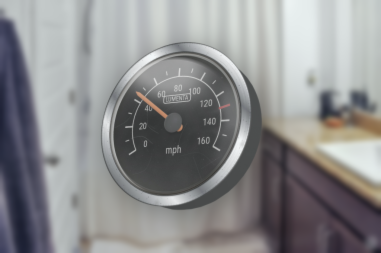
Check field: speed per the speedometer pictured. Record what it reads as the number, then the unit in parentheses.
45 (mph)
